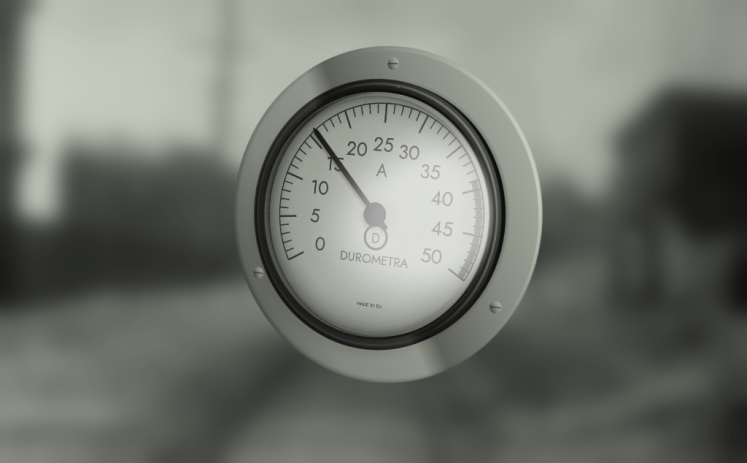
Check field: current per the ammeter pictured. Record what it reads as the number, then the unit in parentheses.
16 (A)
